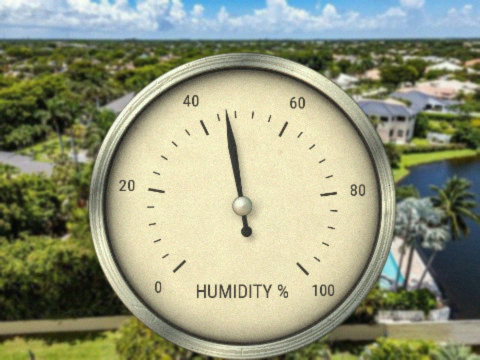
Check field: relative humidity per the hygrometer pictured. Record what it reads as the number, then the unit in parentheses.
46 (%)
